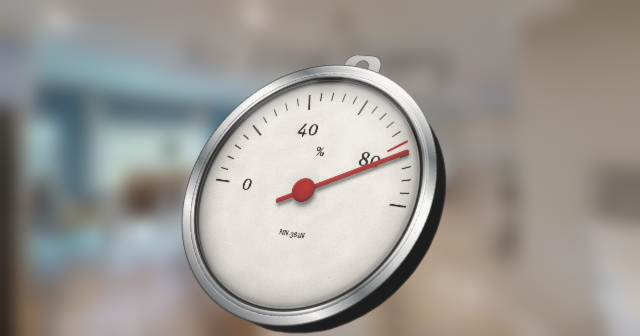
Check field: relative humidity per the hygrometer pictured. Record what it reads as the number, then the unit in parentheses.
84 (%)
